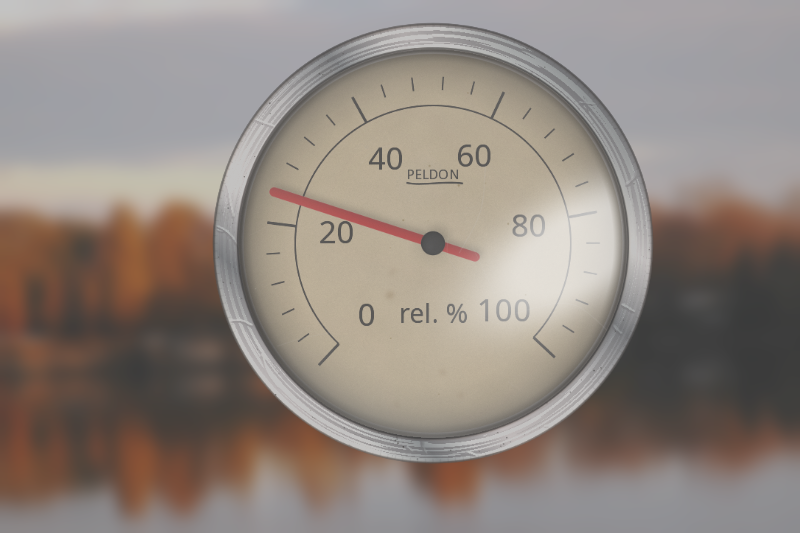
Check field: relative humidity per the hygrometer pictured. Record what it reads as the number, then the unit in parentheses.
24 (%)
